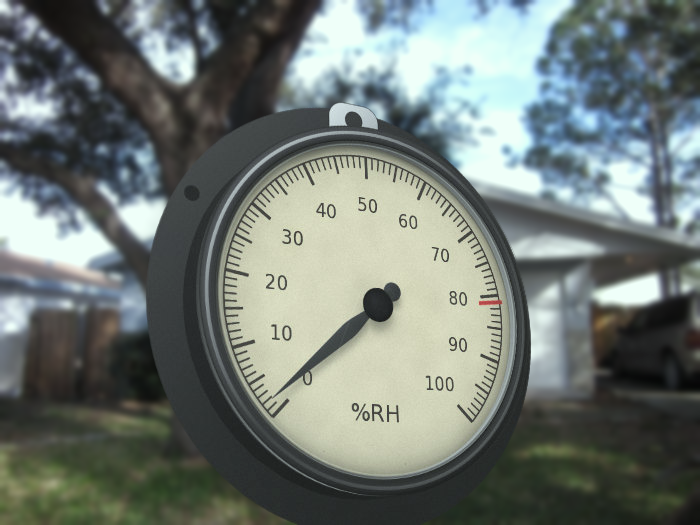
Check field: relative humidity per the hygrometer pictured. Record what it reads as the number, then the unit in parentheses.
2 (%)
